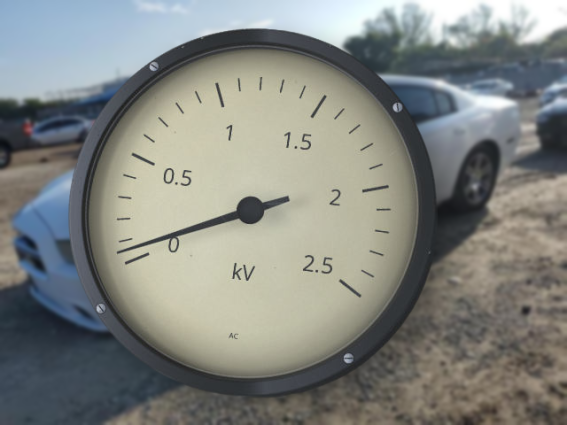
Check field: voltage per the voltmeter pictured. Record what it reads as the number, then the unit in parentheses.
0.05 (kV)
